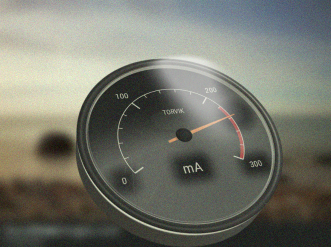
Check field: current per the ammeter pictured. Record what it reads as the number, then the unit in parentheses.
240 (mA)
